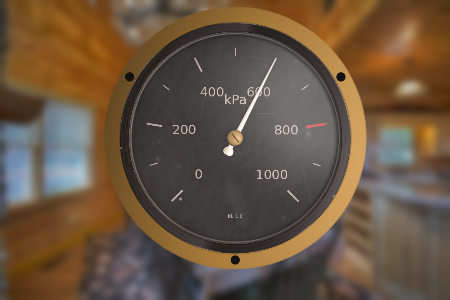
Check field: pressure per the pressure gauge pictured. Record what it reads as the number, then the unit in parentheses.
600 (kPa)
